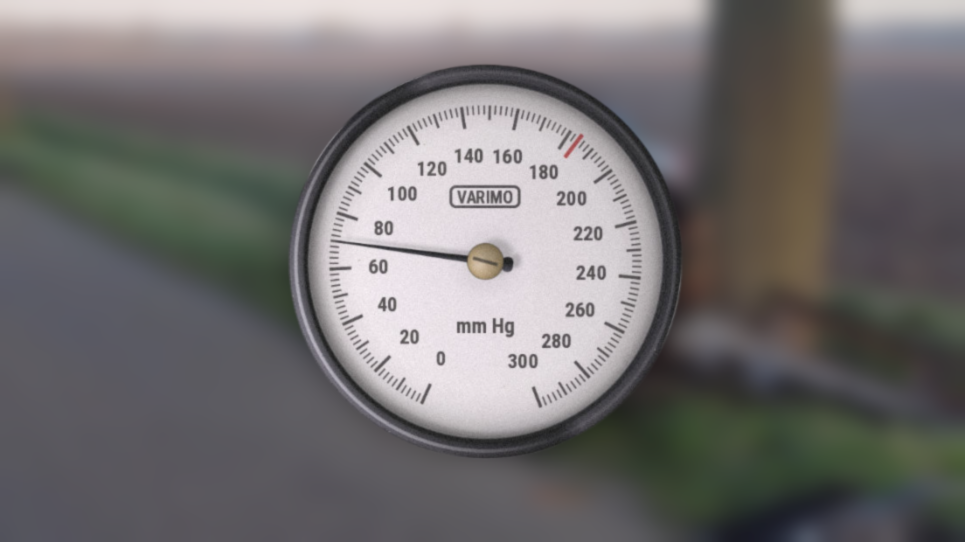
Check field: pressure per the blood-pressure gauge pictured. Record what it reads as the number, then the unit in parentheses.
70 (mmHg)
